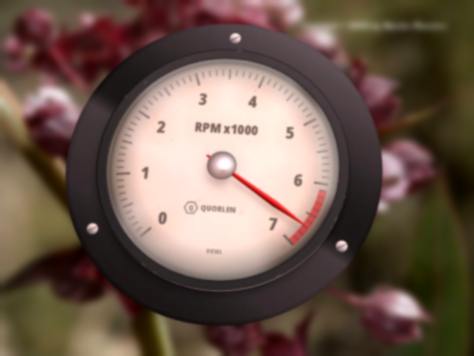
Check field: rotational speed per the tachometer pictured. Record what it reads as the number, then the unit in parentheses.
6700 (rpm)
